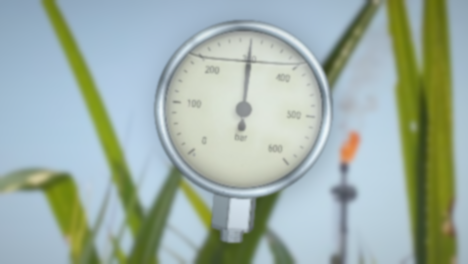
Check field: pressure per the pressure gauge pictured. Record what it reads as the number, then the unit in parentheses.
300 (bar)
